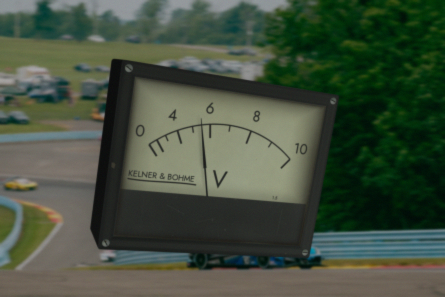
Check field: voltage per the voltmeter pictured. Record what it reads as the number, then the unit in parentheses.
5.5 (V)
